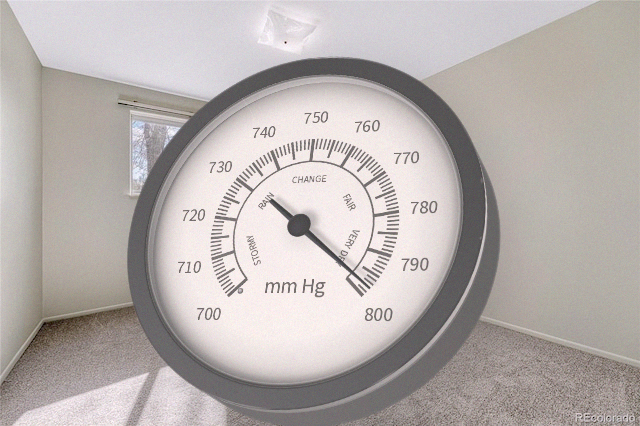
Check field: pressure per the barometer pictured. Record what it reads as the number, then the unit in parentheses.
798 (mmHg)
